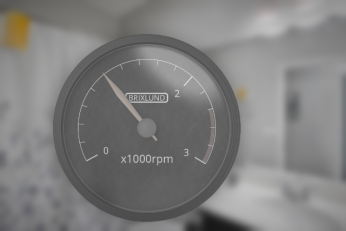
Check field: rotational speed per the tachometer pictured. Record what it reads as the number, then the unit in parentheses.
1000 (rpm)
